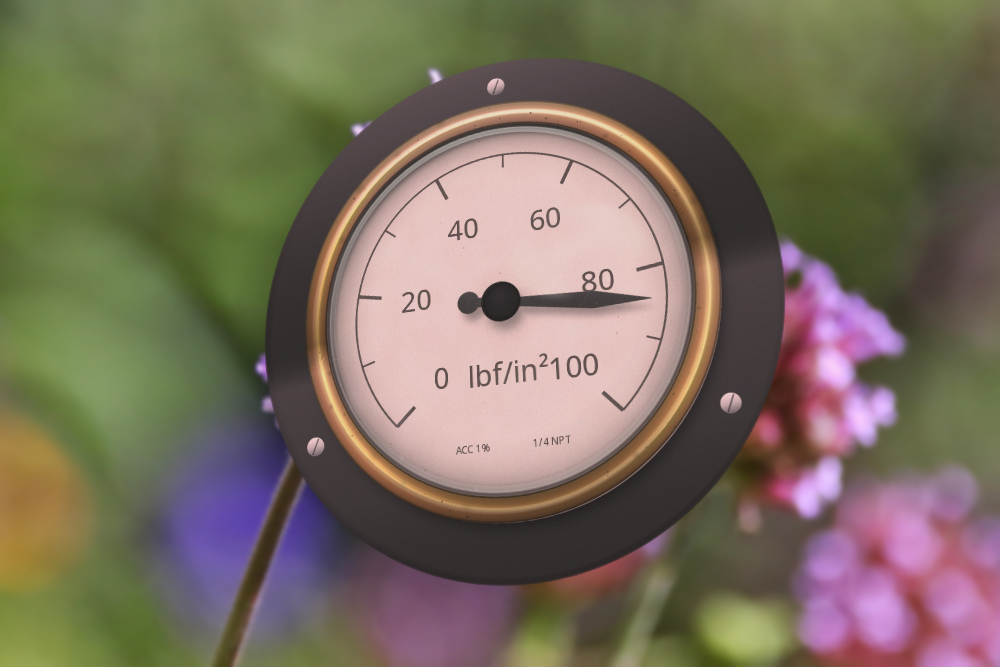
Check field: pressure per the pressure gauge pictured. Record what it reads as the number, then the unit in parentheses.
85 (psi)
